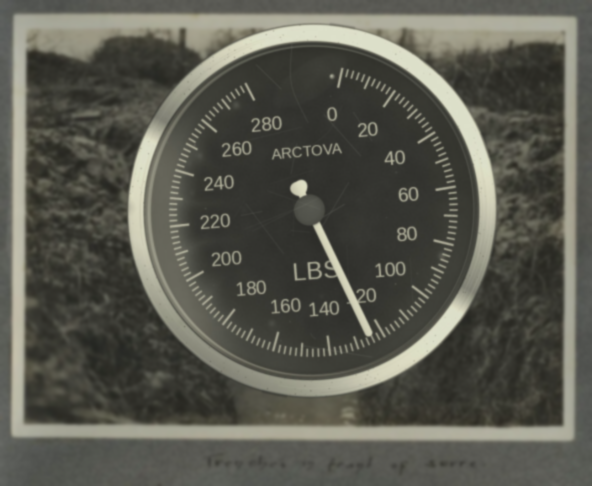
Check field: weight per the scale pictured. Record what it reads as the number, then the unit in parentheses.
124 (lb)
